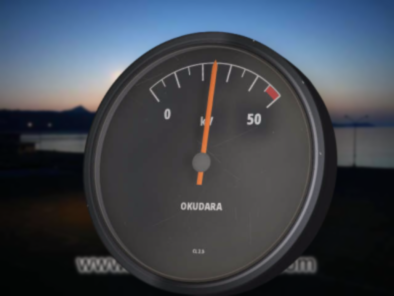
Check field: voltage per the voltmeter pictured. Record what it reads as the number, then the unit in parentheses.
25 (kV)
